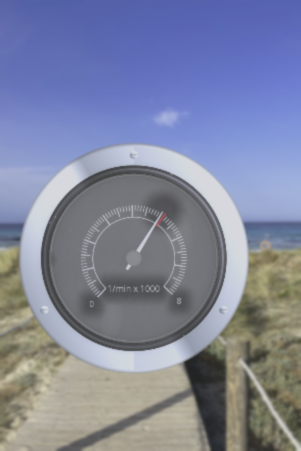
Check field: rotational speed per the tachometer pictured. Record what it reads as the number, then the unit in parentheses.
5000 (rpm)
